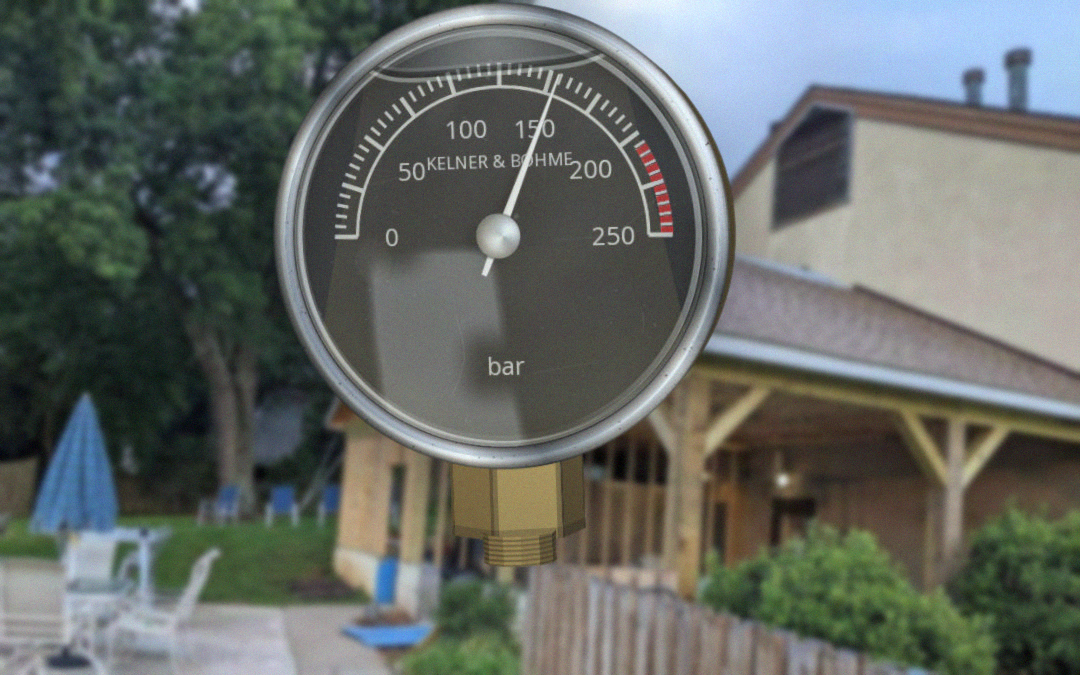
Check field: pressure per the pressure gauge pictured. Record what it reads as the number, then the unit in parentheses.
155 (bar)
